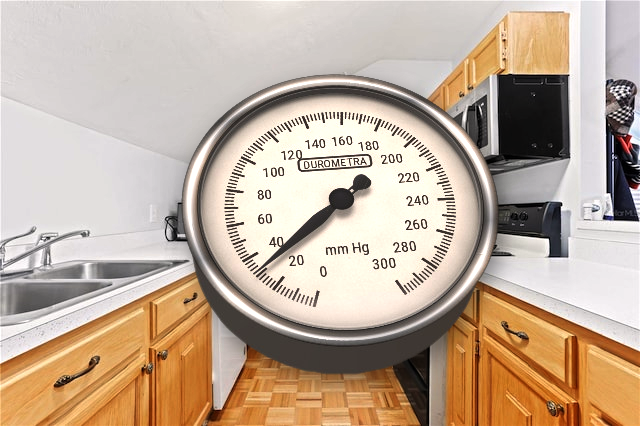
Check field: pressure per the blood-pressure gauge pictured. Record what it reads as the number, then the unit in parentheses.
30 (mmHg)
